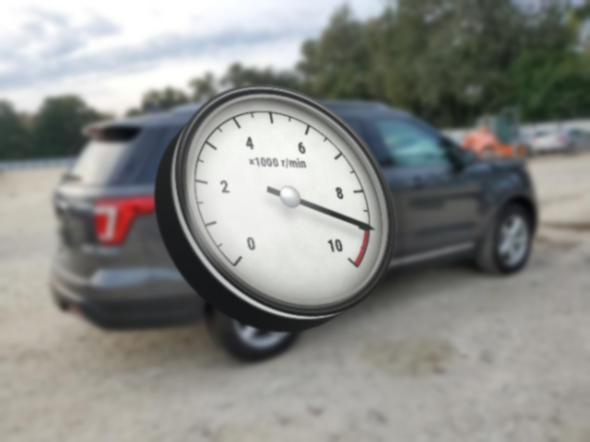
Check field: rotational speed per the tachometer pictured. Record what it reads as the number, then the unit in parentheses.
9000 (rpm)
